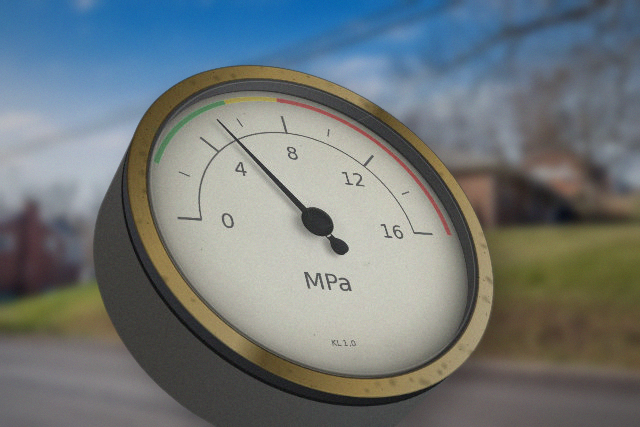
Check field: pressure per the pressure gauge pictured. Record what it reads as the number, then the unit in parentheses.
5 (MPa)
